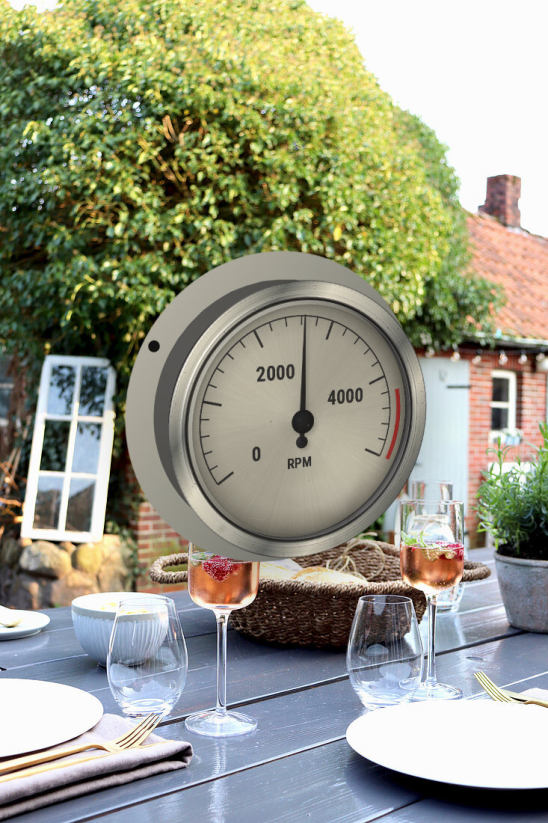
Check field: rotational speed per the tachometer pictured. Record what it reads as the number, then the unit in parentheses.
2600 (rpm)
